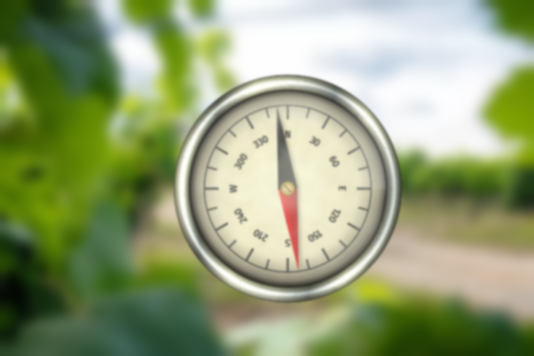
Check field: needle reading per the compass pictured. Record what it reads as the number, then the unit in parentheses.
172.5 (°)
